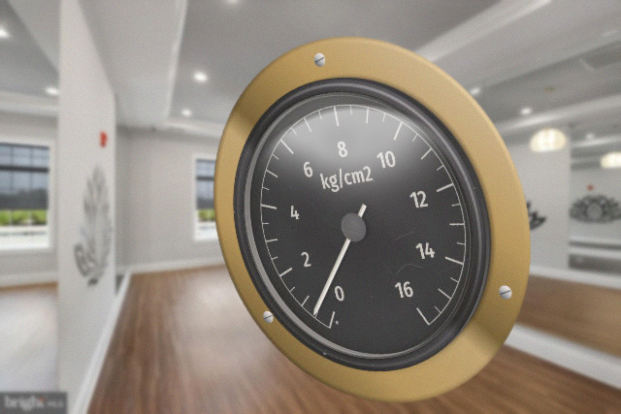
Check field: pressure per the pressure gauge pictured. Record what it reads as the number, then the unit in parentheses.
0.5 (kg/cm²)
